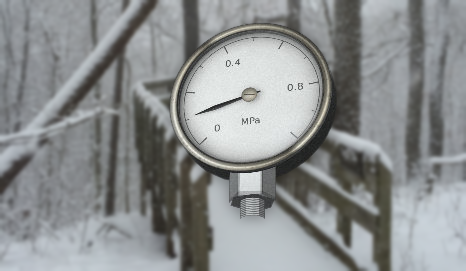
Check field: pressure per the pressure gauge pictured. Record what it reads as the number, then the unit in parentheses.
0.1 (MPa)
